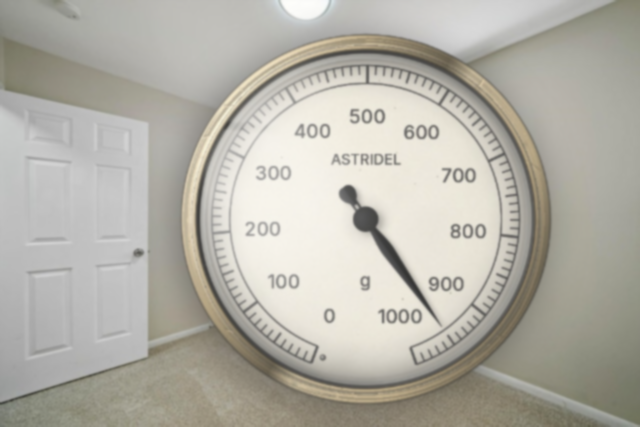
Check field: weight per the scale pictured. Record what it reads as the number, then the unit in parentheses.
950 (g)
